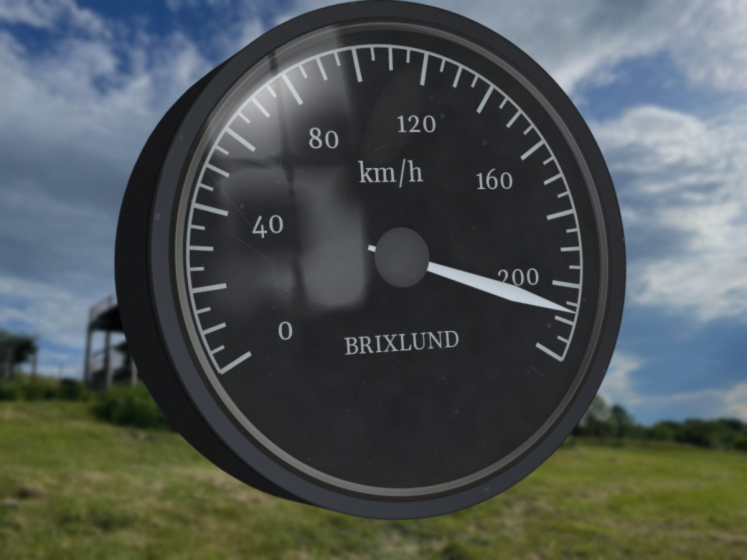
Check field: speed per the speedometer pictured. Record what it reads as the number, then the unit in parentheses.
207.5 (km/h)
